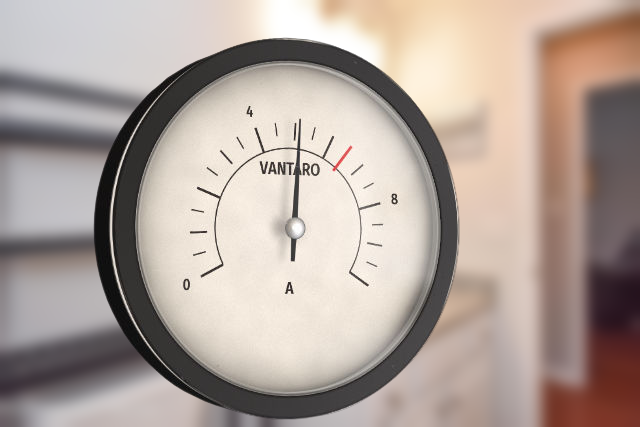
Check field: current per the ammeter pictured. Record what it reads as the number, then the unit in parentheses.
5 (A)
